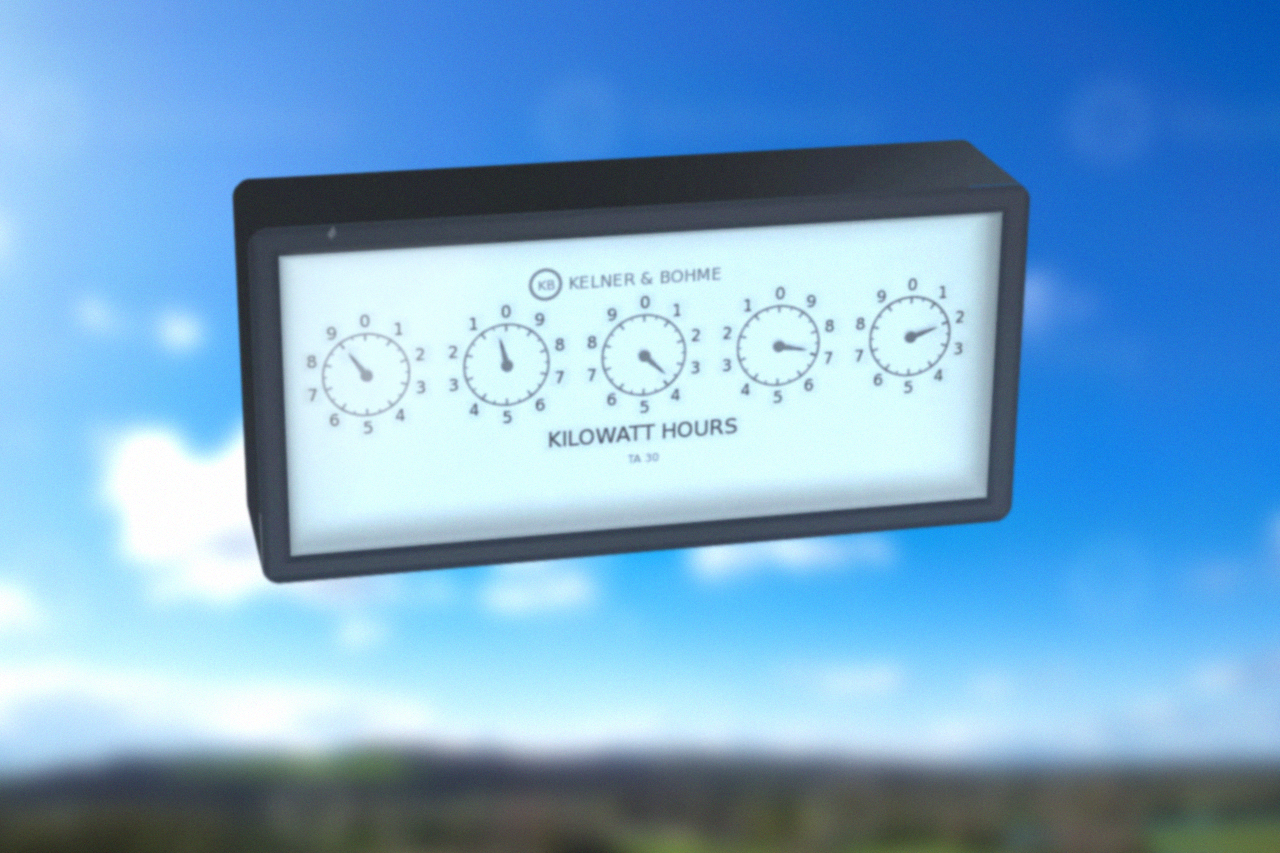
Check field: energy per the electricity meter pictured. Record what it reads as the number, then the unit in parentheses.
90372 (kWh)
